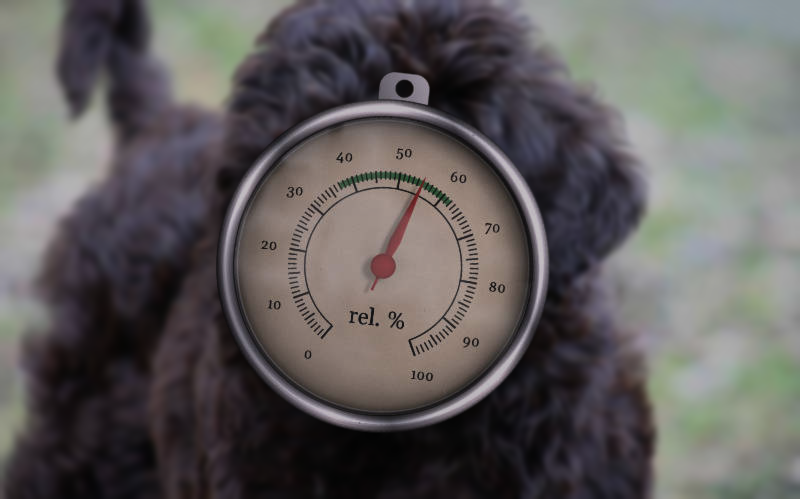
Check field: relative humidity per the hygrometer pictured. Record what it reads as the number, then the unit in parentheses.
55 (%)
